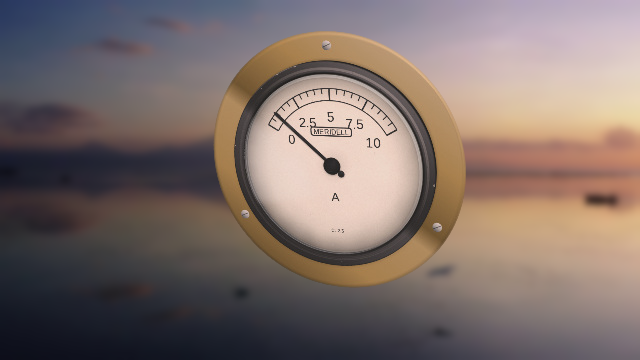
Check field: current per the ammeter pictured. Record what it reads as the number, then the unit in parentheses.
1 (A)
